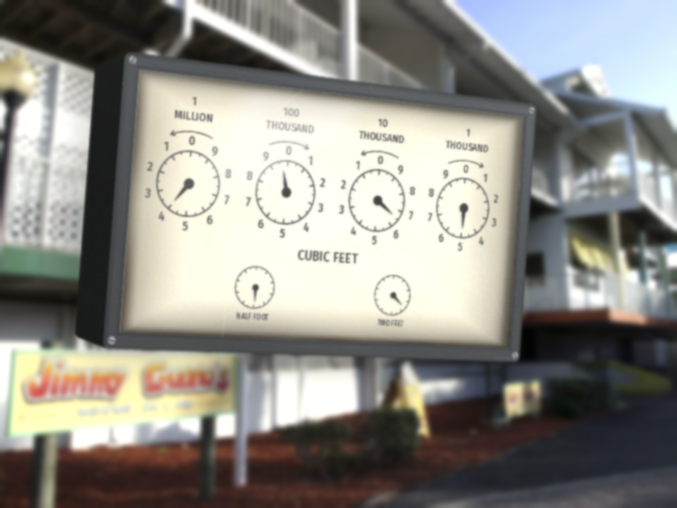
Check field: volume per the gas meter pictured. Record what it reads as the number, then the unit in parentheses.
396500 (ft³)
